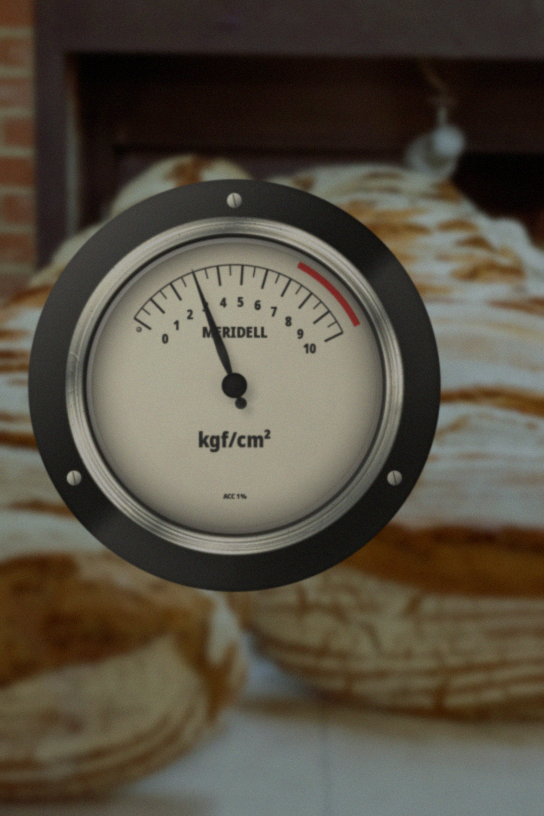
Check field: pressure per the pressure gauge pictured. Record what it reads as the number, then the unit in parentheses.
3 (kg/cm²)
